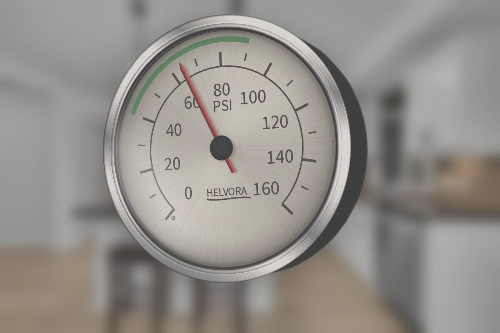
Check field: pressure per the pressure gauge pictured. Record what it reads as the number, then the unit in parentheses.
65 (psi)
